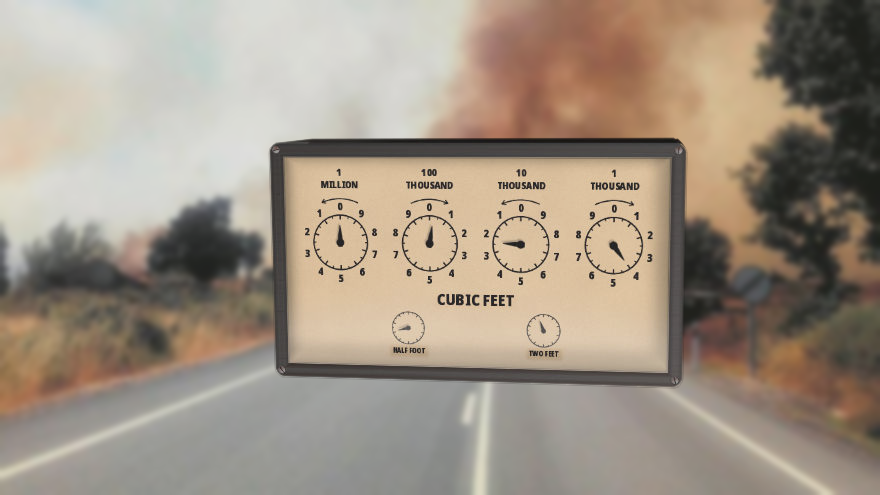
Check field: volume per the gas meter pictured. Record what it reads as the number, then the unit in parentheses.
2400 (ft³)
